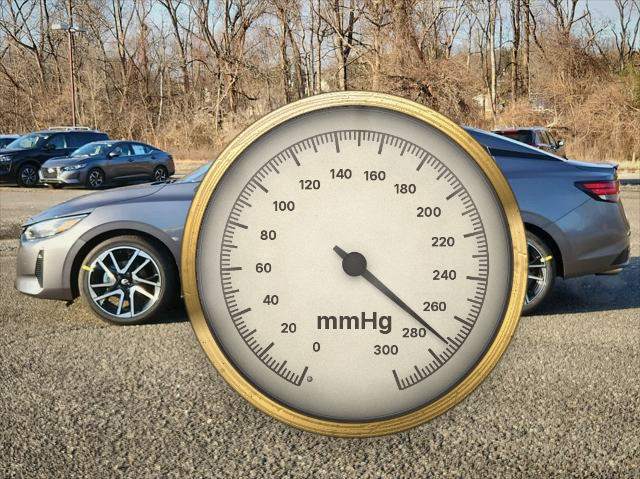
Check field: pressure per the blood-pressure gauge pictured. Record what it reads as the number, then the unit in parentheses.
272 (mmHg)
